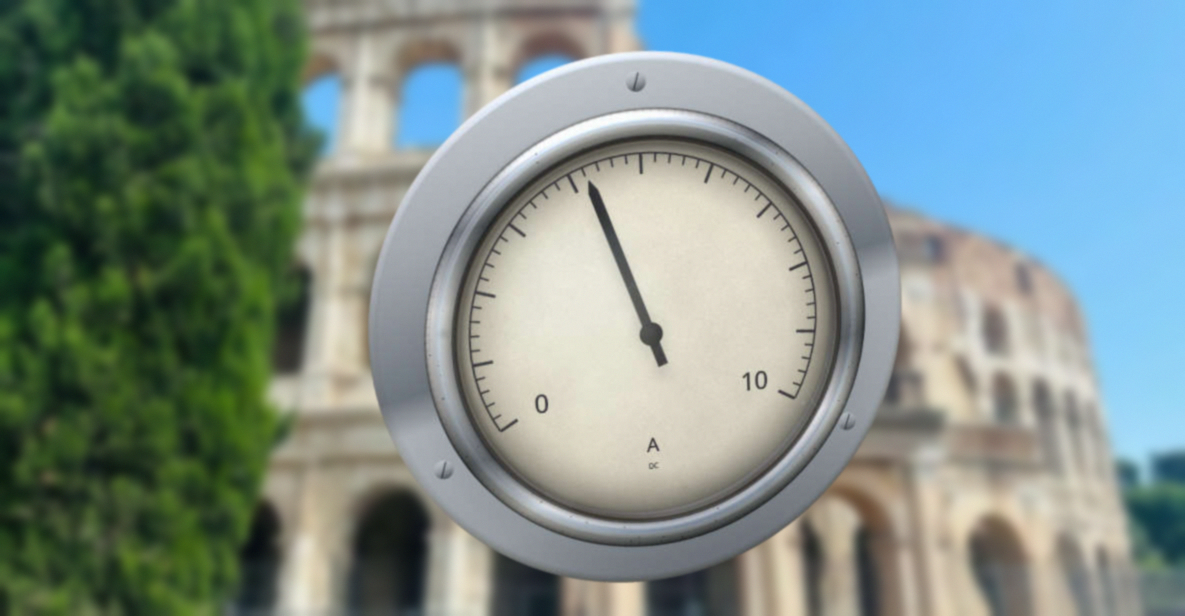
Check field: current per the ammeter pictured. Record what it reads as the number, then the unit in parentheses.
4.2 (A)
